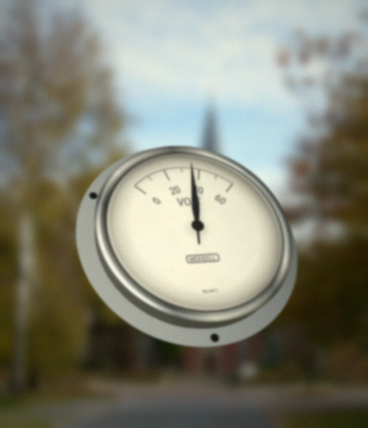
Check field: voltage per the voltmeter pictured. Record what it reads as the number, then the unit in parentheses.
35 (V)
